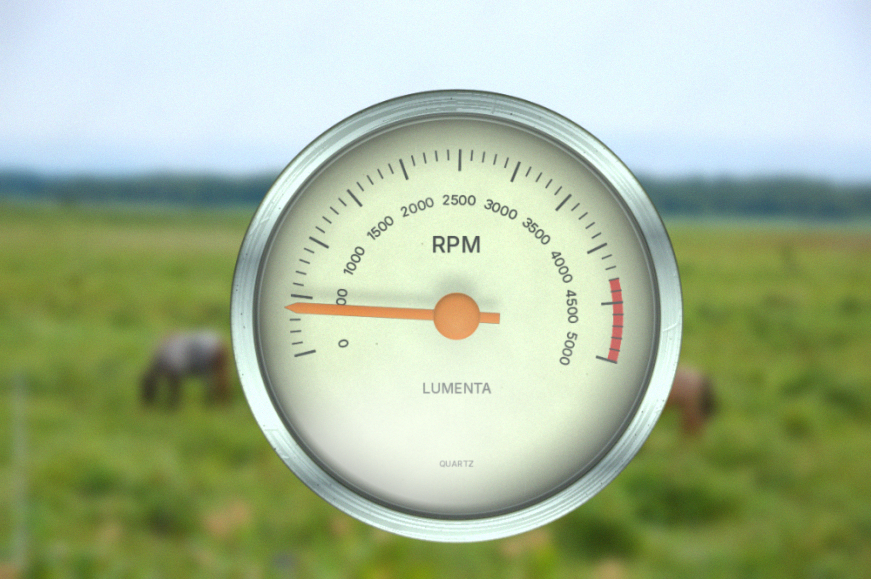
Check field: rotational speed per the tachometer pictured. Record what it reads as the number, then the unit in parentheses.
400 (rpm)
